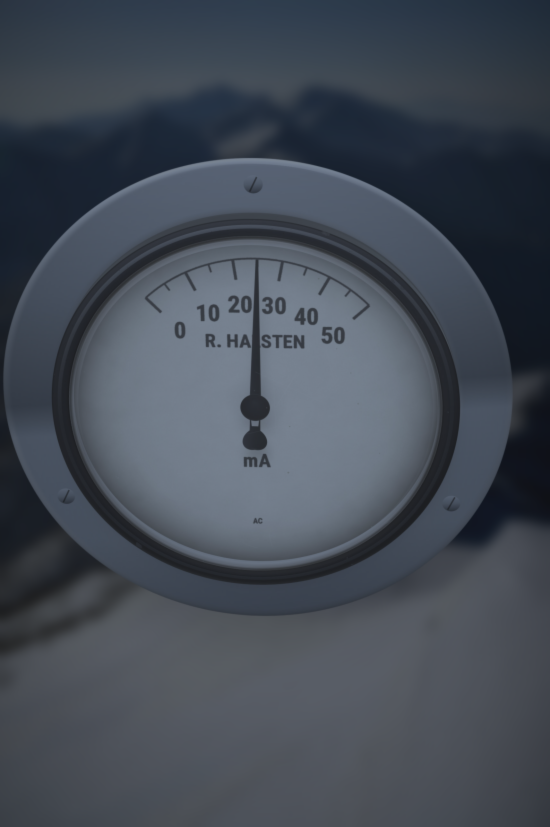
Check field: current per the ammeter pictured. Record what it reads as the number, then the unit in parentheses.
25 (mA)
